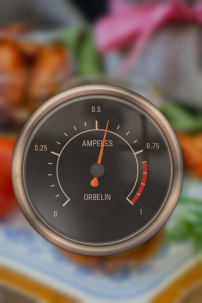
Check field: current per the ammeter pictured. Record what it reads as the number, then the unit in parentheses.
0.55 (A)
